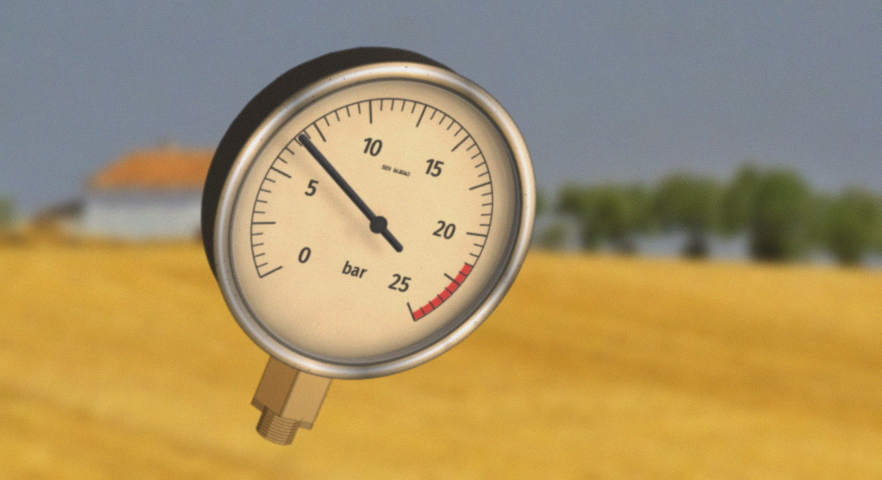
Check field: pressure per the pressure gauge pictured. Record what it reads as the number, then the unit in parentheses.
6.75 (bar)
